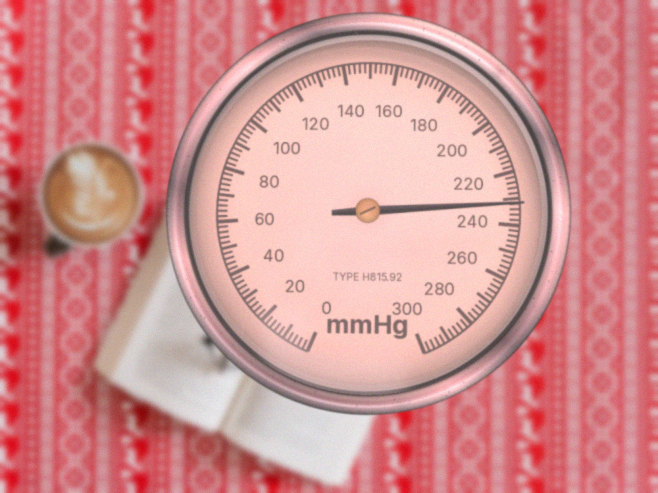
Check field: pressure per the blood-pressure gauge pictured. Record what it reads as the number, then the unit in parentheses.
232 (mmHg)
